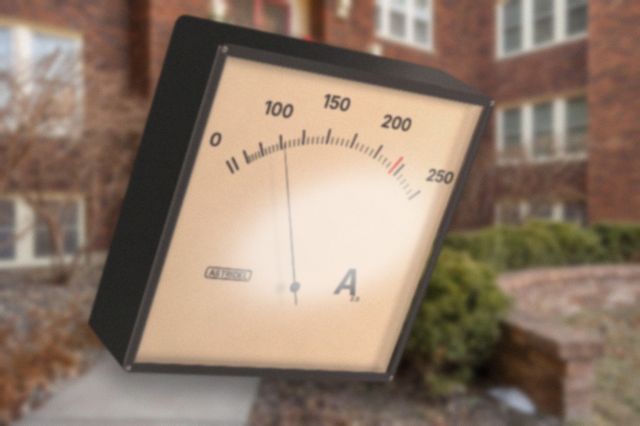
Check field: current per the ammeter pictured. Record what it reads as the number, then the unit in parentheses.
100 (A)
